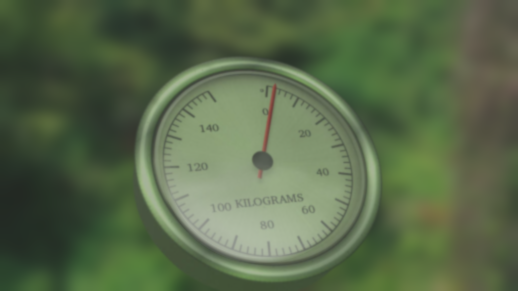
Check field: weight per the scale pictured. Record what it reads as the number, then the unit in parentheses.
2 (kg)
